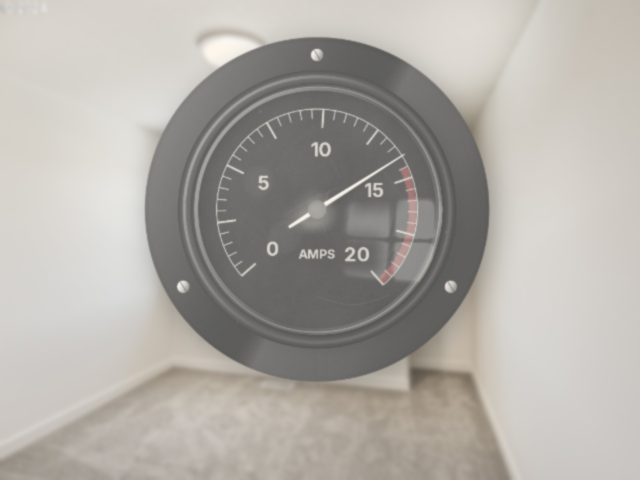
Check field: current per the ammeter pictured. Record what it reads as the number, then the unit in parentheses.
14 (A)
